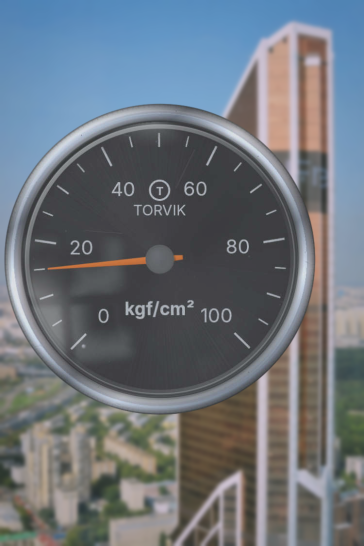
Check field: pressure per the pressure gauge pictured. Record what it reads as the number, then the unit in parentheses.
15 (kg/cm²)
